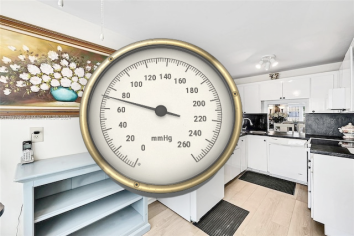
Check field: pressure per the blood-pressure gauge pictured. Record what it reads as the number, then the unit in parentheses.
70 (mmHg)
